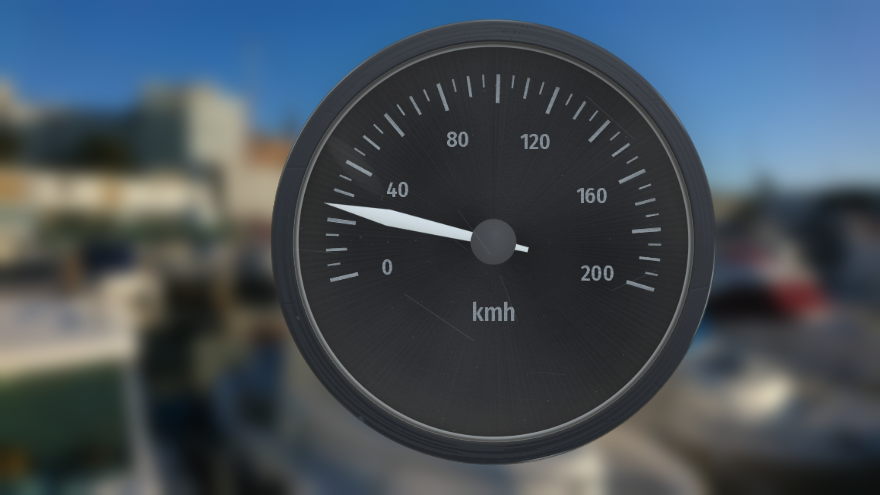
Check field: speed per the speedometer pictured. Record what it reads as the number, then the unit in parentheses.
25 (km/h)
